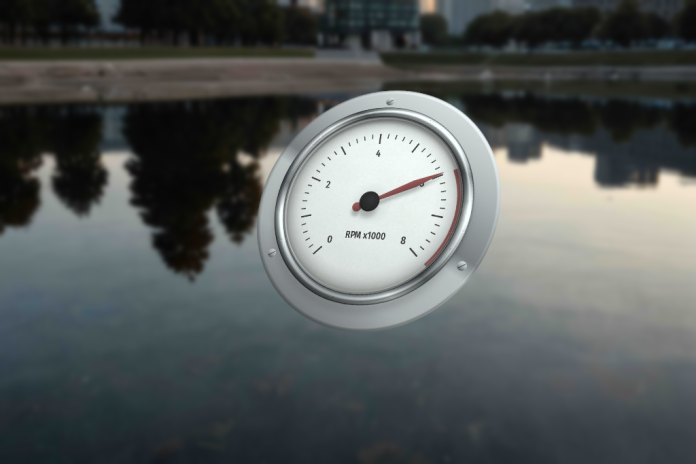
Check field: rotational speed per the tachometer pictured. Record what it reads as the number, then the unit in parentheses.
6000 (rpm)
